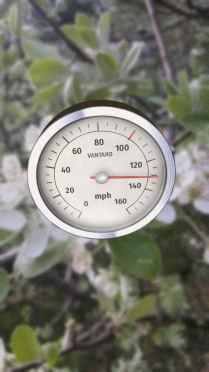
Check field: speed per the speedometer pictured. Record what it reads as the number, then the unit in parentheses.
130 (mph)
